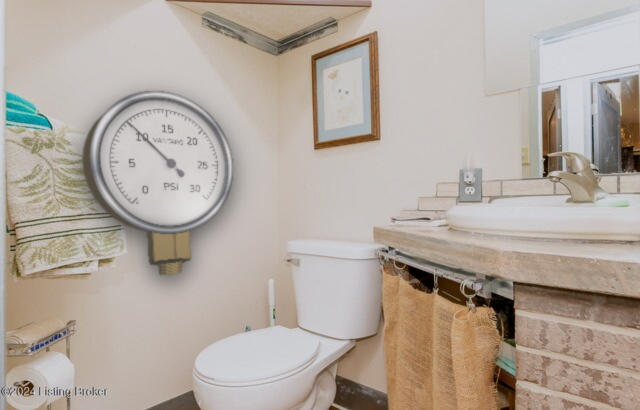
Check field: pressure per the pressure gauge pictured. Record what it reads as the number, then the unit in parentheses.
10 (psi)
